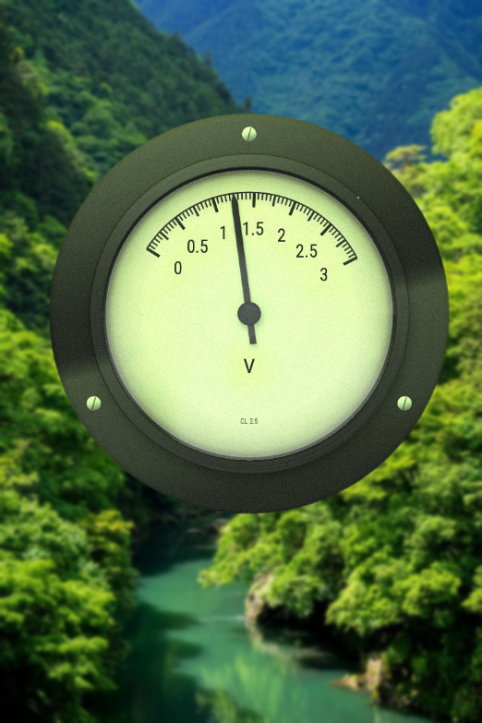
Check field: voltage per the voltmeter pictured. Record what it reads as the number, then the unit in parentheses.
1.25 (V)
